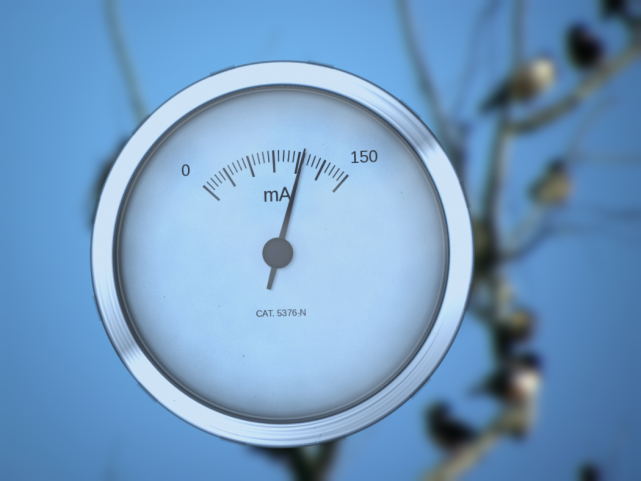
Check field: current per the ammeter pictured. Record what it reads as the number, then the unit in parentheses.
105 (mA)
